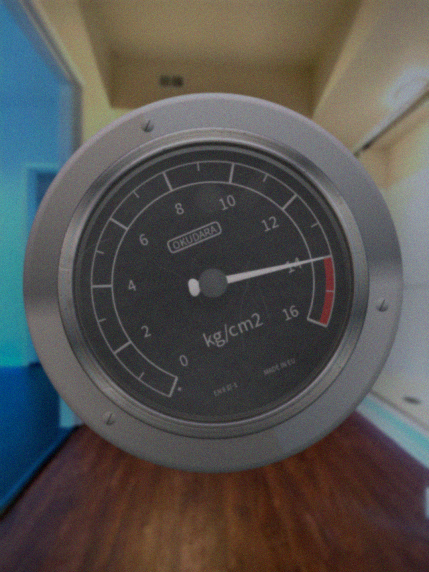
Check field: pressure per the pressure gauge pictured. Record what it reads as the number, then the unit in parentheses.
14 (kg/cm²)
